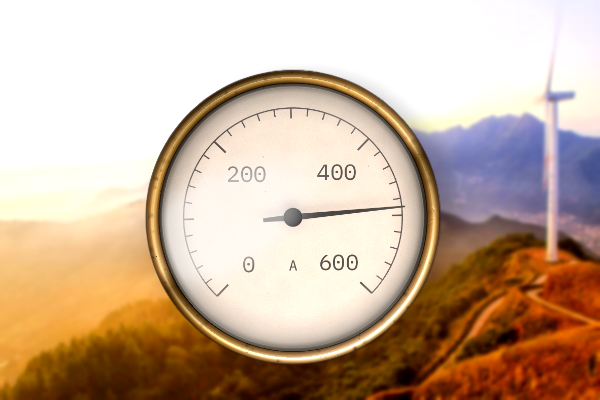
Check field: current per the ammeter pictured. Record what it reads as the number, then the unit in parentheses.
490 (A)
